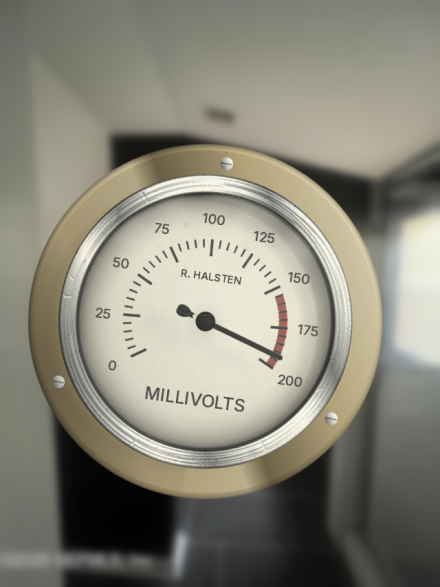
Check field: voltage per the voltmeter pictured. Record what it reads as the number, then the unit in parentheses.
192.5 (mV)
